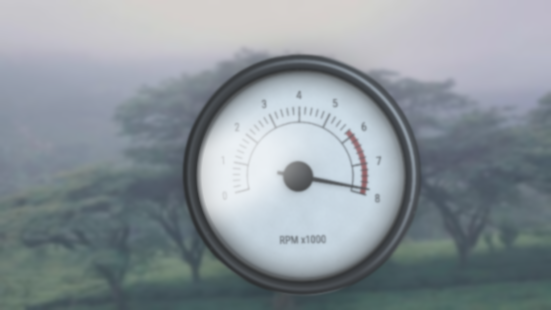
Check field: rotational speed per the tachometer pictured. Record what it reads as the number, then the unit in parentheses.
7800 (rpm)
